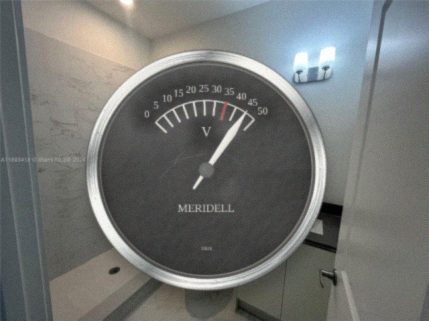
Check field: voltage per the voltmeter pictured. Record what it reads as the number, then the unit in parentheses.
45 (V)
